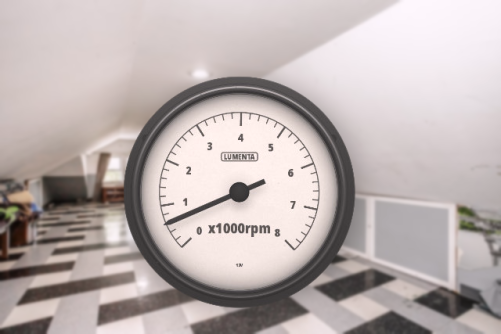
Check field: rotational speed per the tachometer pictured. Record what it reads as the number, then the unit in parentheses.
600 (rpm)
